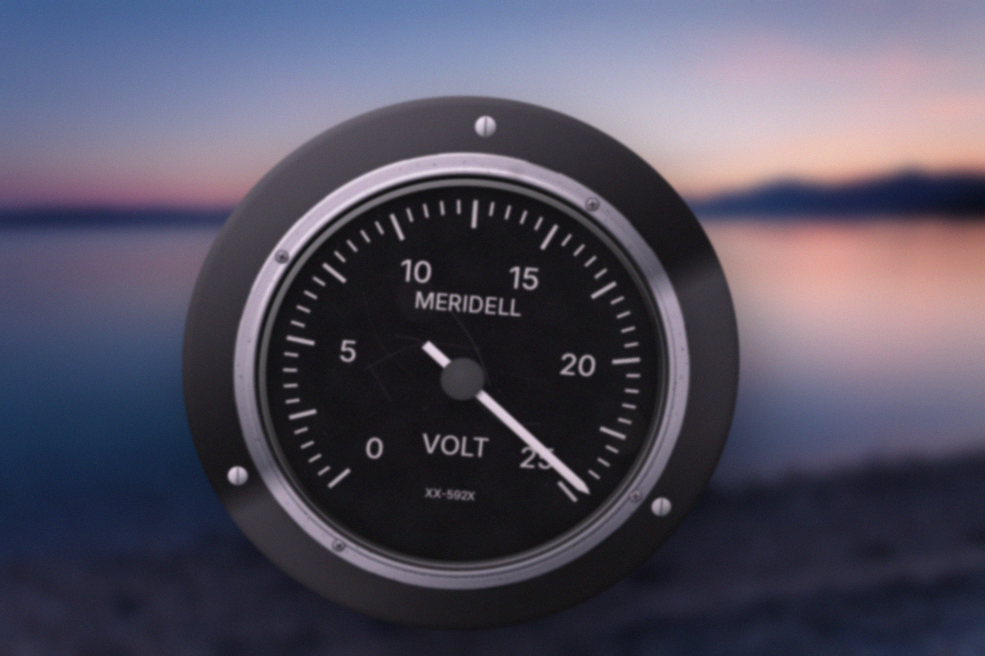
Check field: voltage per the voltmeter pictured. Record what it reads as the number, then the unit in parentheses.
24.5 (V)
